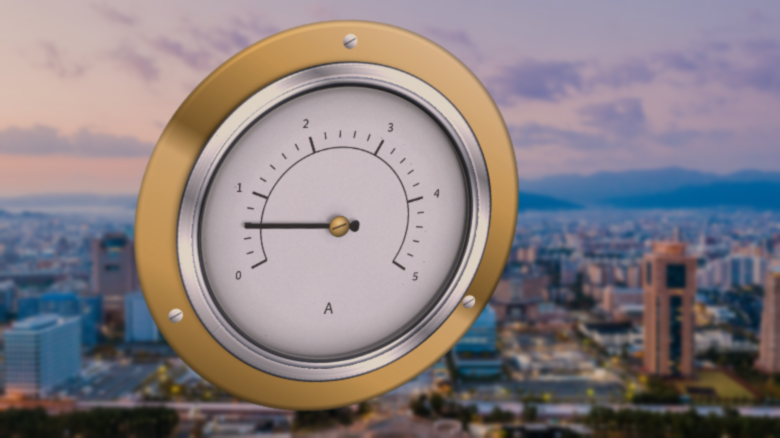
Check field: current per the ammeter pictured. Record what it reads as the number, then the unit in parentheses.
0.6 (A)
